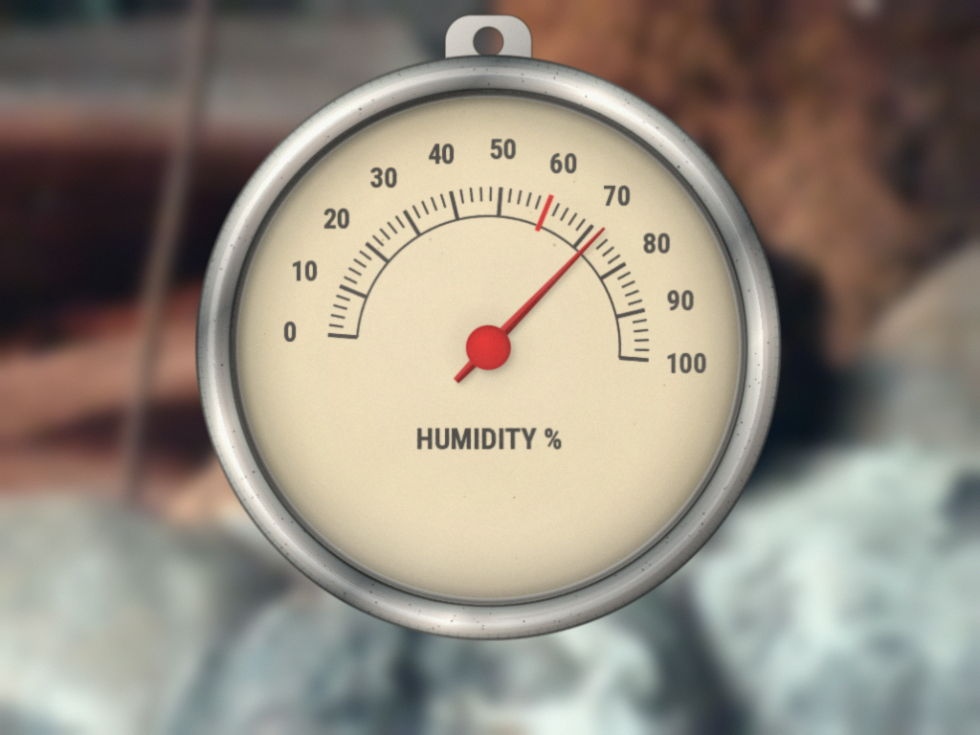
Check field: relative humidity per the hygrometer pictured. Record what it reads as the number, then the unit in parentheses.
72 (%)
